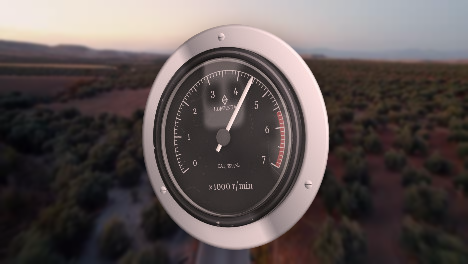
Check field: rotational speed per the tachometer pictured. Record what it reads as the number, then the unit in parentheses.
4500 (rpm)
